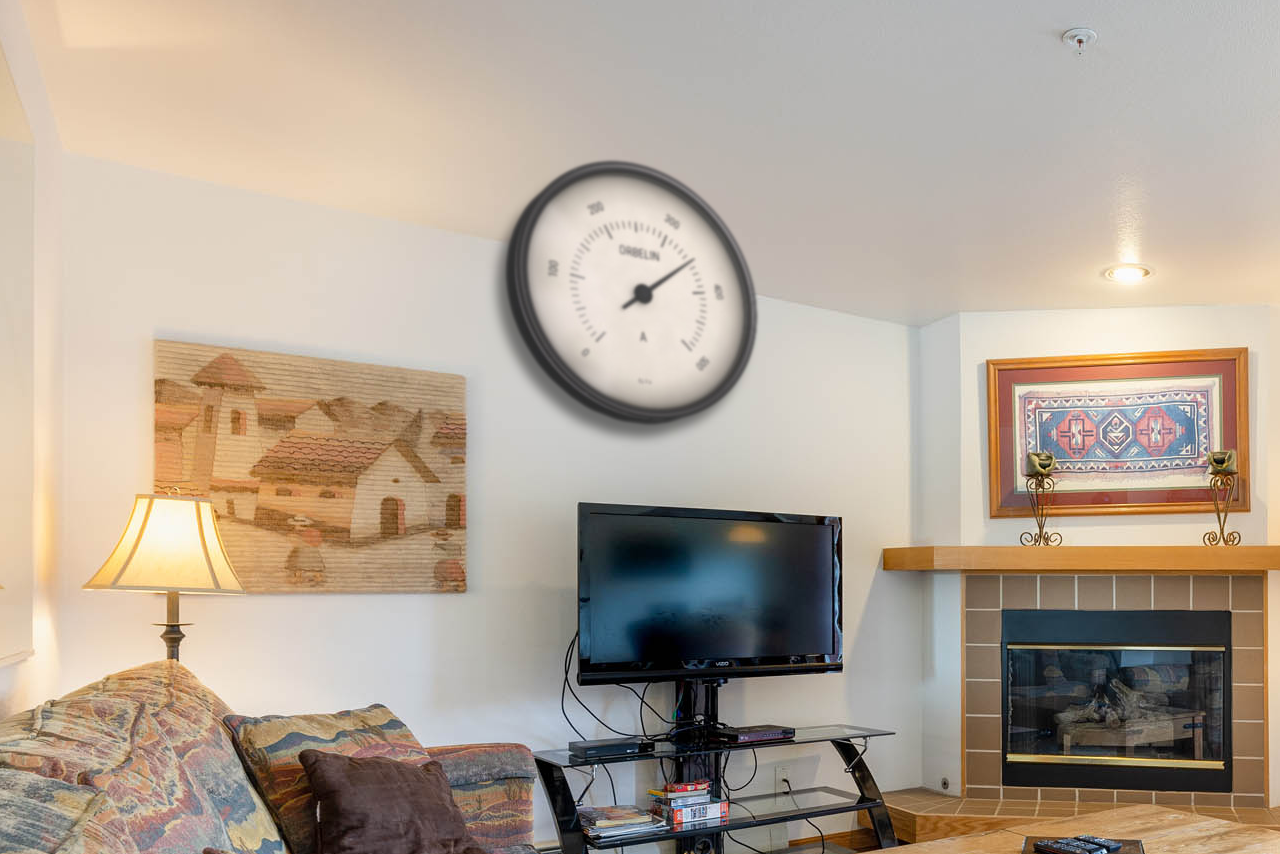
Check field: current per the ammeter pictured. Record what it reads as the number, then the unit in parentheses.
350 (A)
